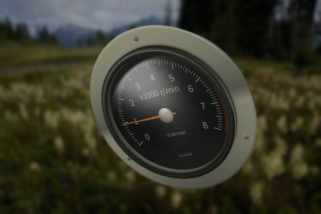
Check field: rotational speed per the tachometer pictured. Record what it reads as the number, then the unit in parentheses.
1000 (rpm)
